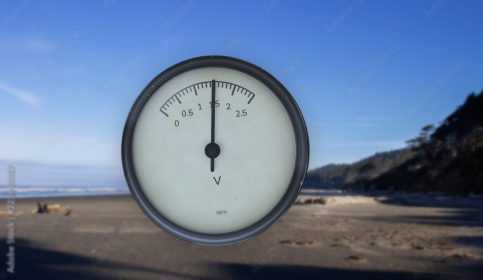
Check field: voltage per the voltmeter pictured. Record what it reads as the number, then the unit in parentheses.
1.5 (V)
